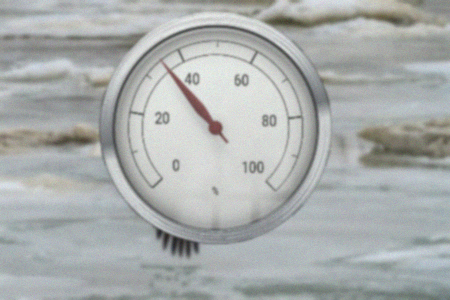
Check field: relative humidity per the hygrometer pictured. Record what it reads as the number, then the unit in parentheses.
35 (%)
